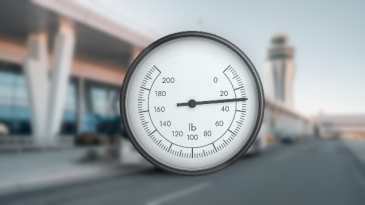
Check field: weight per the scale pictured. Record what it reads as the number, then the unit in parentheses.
30 (lb)
